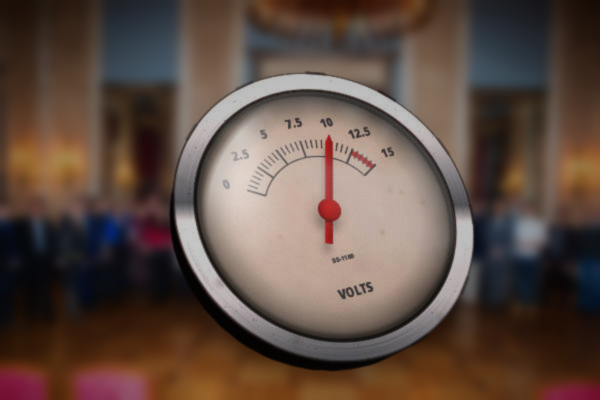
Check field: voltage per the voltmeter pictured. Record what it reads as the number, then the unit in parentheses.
10 (V)
